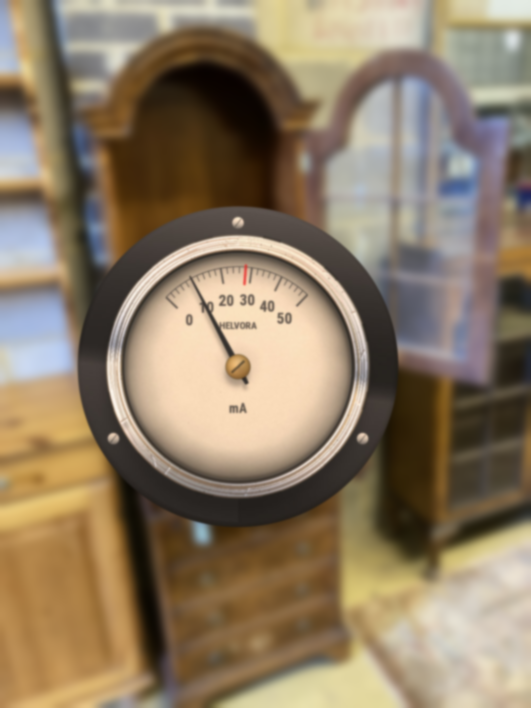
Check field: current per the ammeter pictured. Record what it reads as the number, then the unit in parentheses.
10 (mA)
